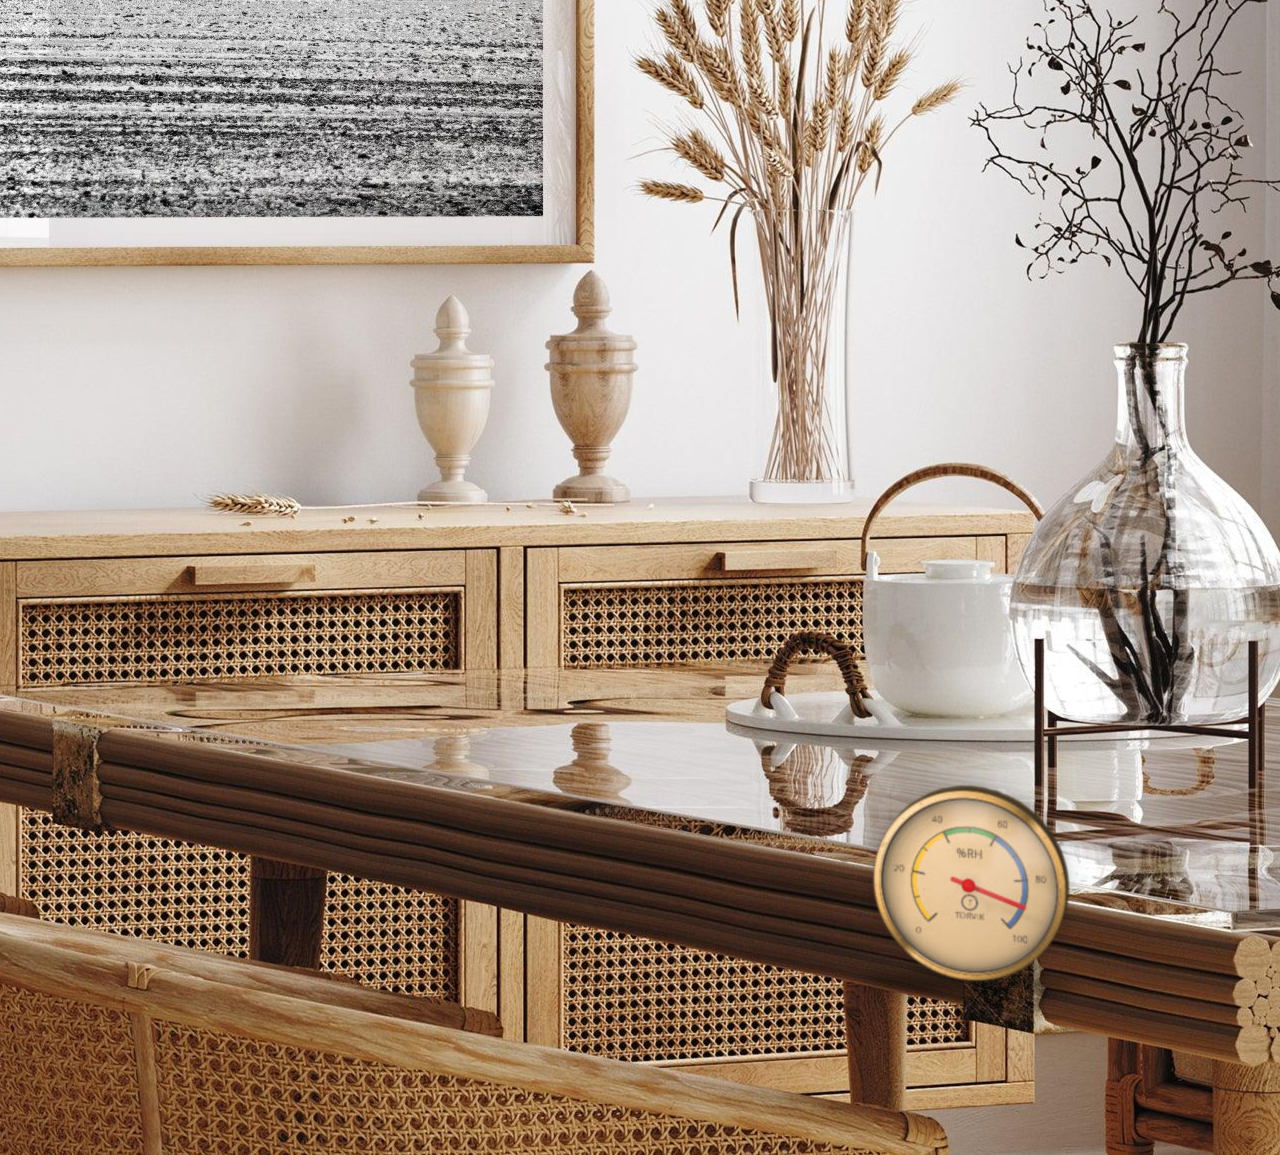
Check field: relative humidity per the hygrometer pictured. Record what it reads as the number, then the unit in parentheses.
90 (%)
